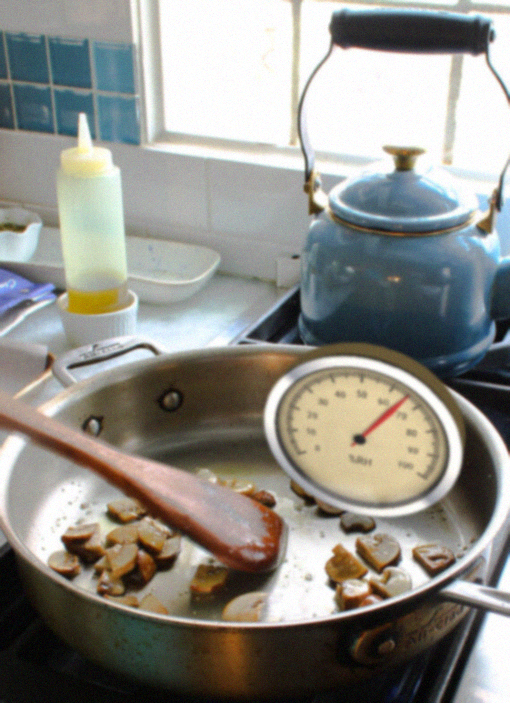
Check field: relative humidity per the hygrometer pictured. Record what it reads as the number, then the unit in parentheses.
65 (%)
